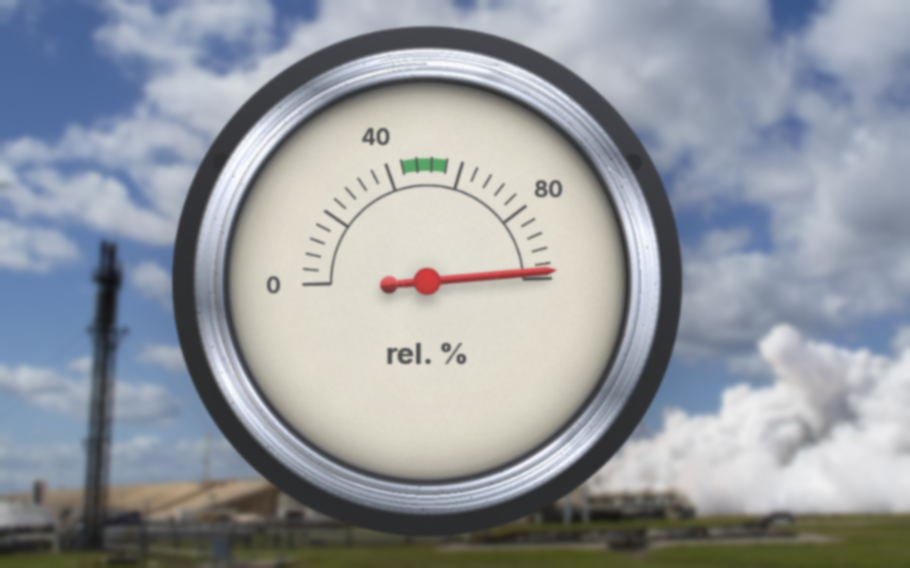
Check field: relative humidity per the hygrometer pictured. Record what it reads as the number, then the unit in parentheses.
98 (%)
